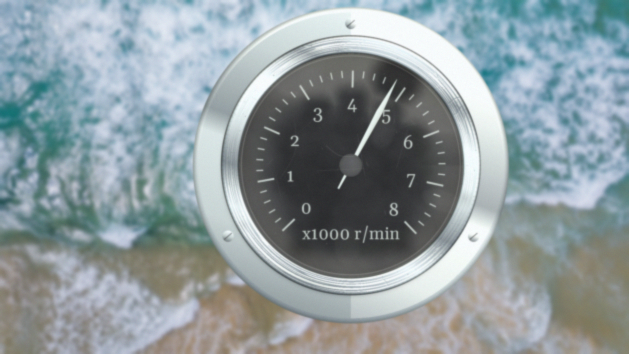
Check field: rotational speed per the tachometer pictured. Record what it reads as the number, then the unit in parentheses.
4800 (rpm)
